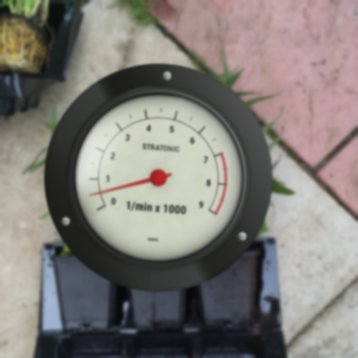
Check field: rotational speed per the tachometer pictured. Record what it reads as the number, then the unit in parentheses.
500 (rpm)
